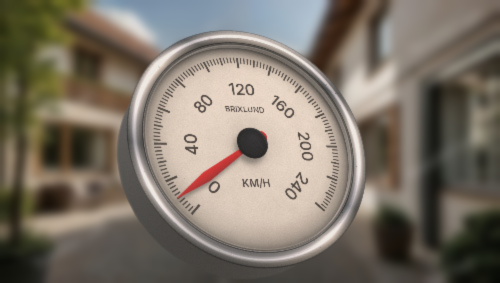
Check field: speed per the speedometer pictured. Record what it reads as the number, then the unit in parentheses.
10 (km/h)
